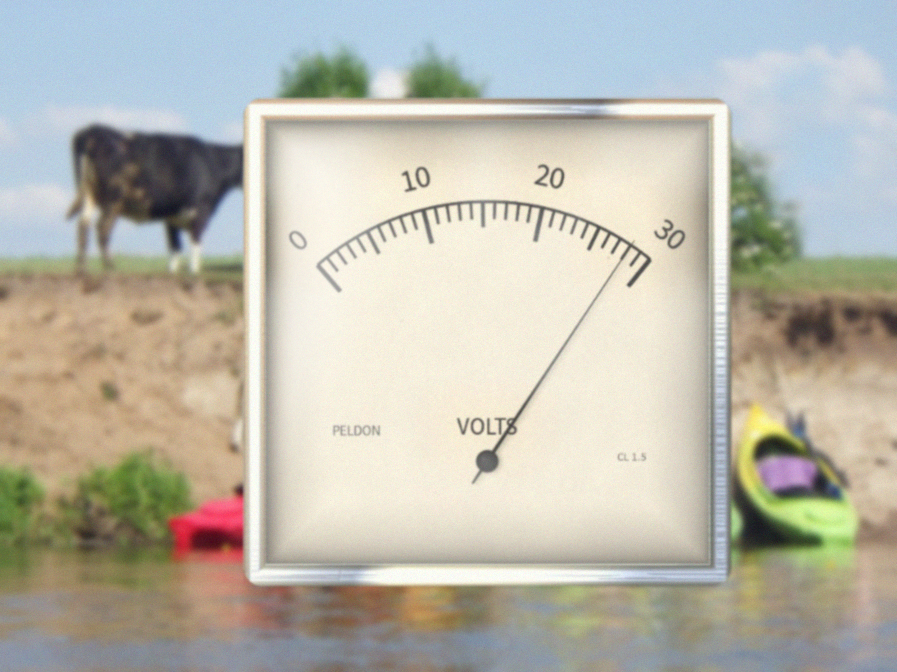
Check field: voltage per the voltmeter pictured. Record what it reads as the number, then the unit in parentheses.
28 (V)
